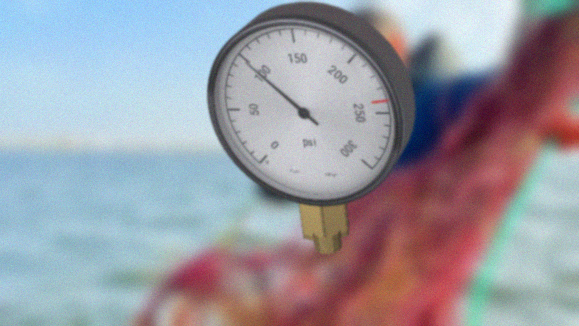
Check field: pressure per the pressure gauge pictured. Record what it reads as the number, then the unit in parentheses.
100 (psi)
